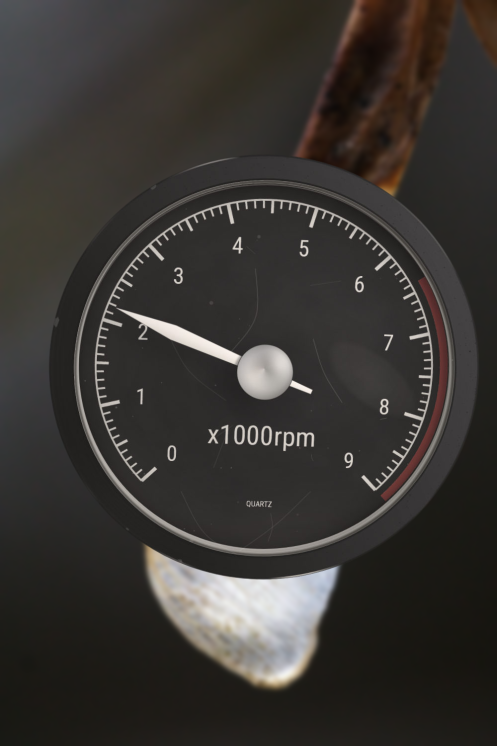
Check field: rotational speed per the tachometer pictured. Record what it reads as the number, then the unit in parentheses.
2200 (rpm)
